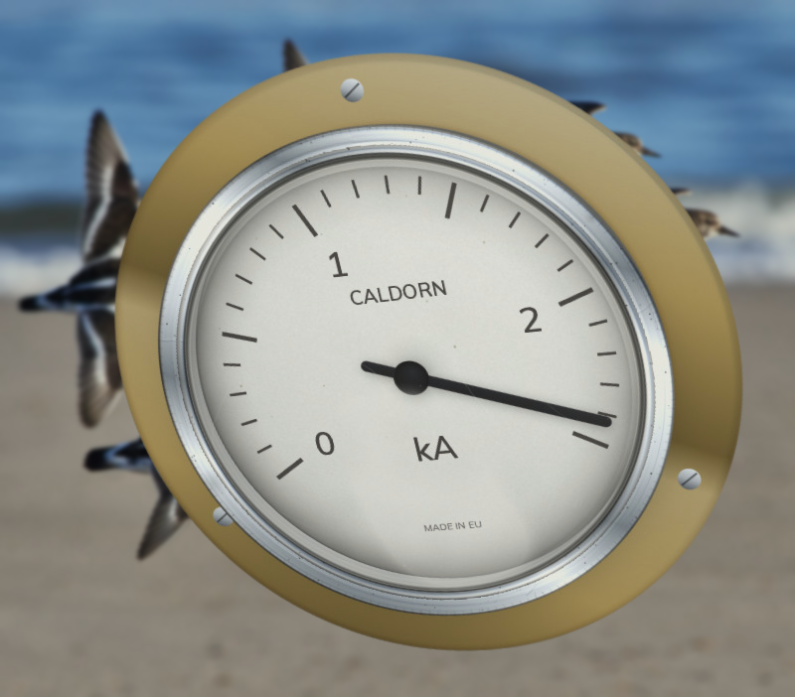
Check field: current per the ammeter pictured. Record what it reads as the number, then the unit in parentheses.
2.4 (kA)
